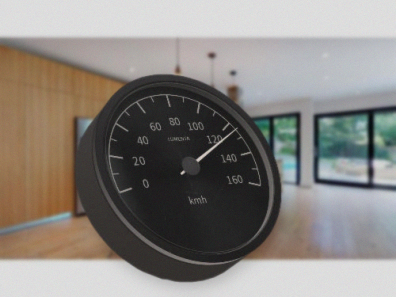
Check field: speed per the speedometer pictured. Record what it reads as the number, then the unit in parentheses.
125 (km/h)
